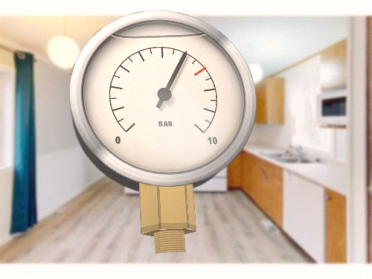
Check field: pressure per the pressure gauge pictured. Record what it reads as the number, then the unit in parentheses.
6 (bar)
